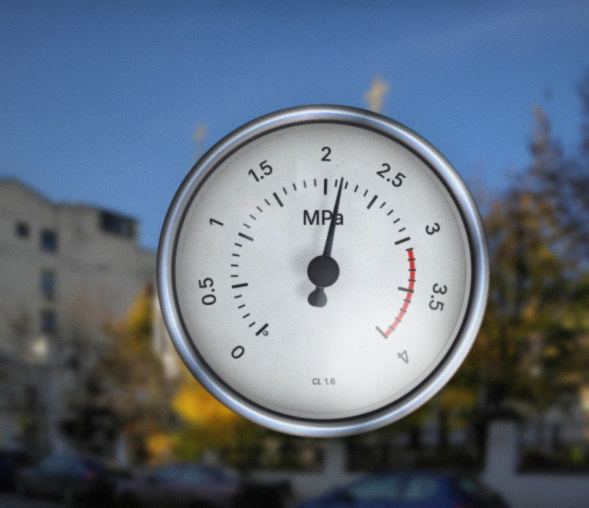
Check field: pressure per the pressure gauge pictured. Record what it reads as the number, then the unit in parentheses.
2.15 (MPa)
